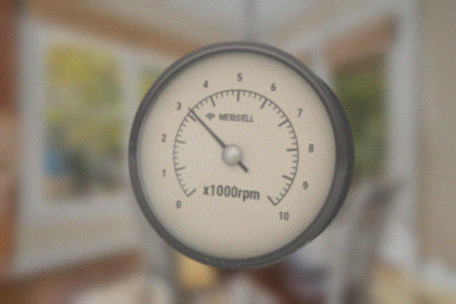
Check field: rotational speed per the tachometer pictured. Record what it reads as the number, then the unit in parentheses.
3200 (rpm)
